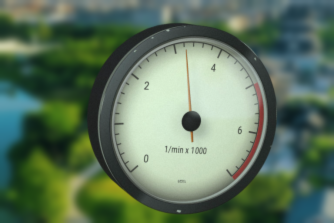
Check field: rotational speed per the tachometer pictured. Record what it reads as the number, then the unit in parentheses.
3200 (rpm)
